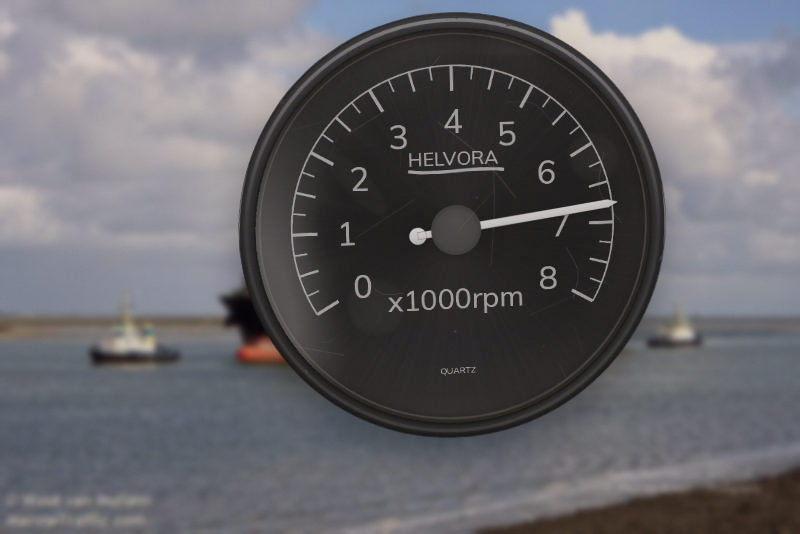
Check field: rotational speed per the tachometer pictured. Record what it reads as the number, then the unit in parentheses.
6750 (rpm)
